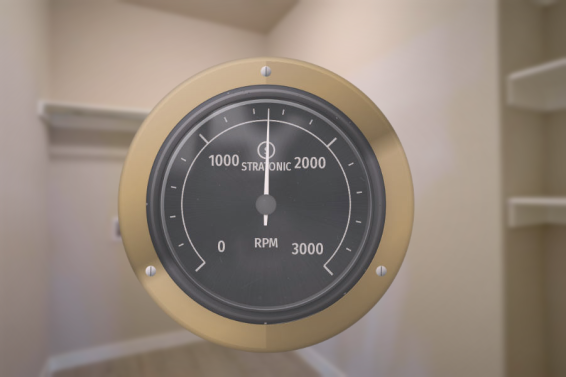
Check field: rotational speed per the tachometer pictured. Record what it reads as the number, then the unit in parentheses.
1500 (rpm)
